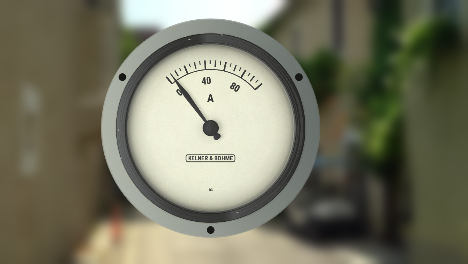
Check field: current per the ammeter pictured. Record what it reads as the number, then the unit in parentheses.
5 (A)
